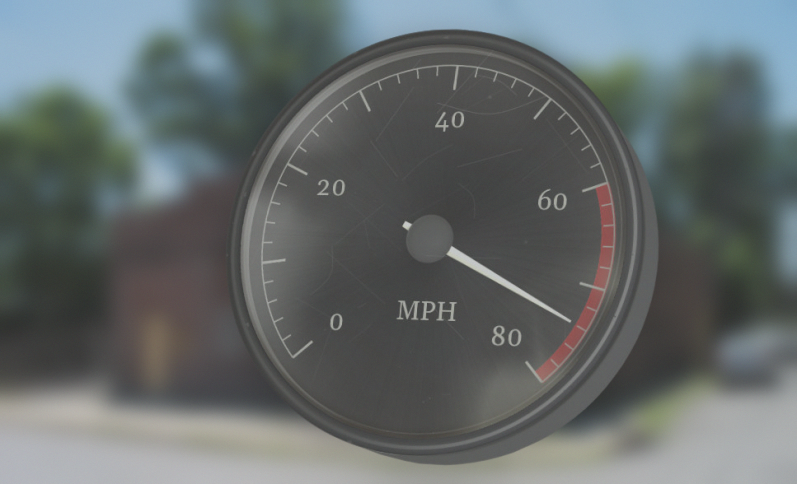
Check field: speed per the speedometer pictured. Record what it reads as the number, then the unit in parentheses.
74 (mph)
